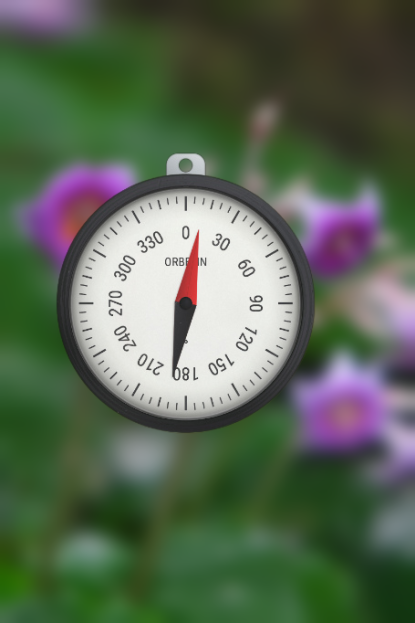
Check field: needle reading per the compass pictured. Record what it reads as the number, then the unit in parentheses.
10 (°)
